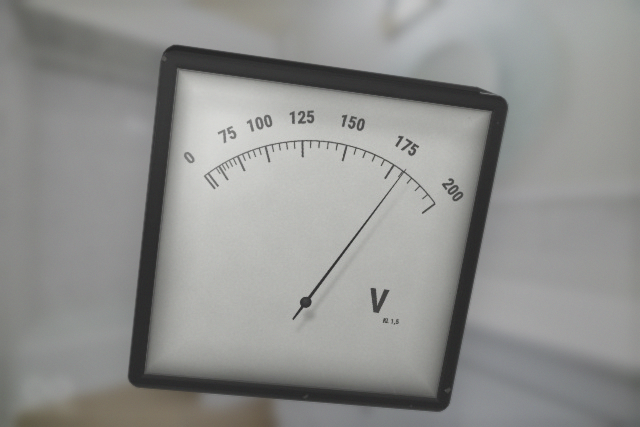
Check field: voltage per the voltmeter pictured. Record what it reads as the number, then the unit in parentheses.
180 (V)
